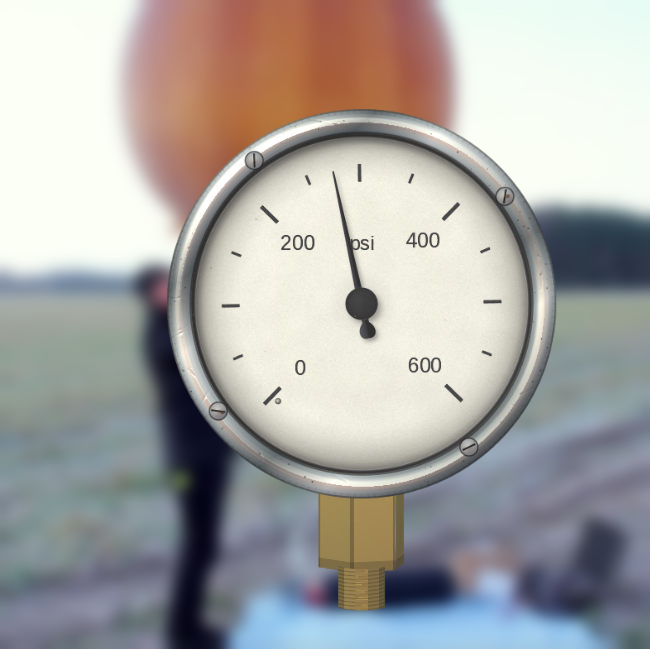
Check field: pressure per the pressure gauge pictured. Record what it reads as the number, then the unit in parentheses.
275 (psi)
